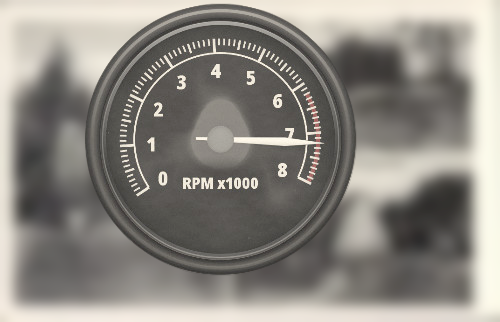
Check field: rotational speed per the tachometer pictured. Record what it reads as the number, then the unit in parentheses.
7200 (rpm)
